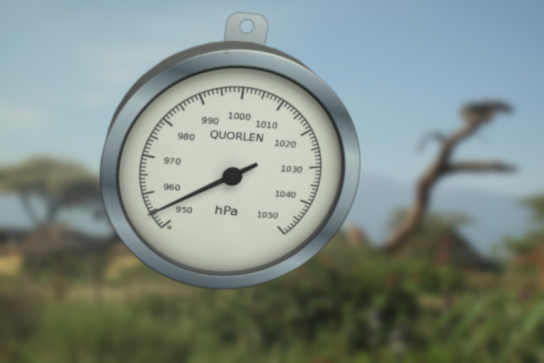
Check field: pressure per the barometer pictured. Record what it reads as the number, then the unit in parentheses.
955 (hPa)
